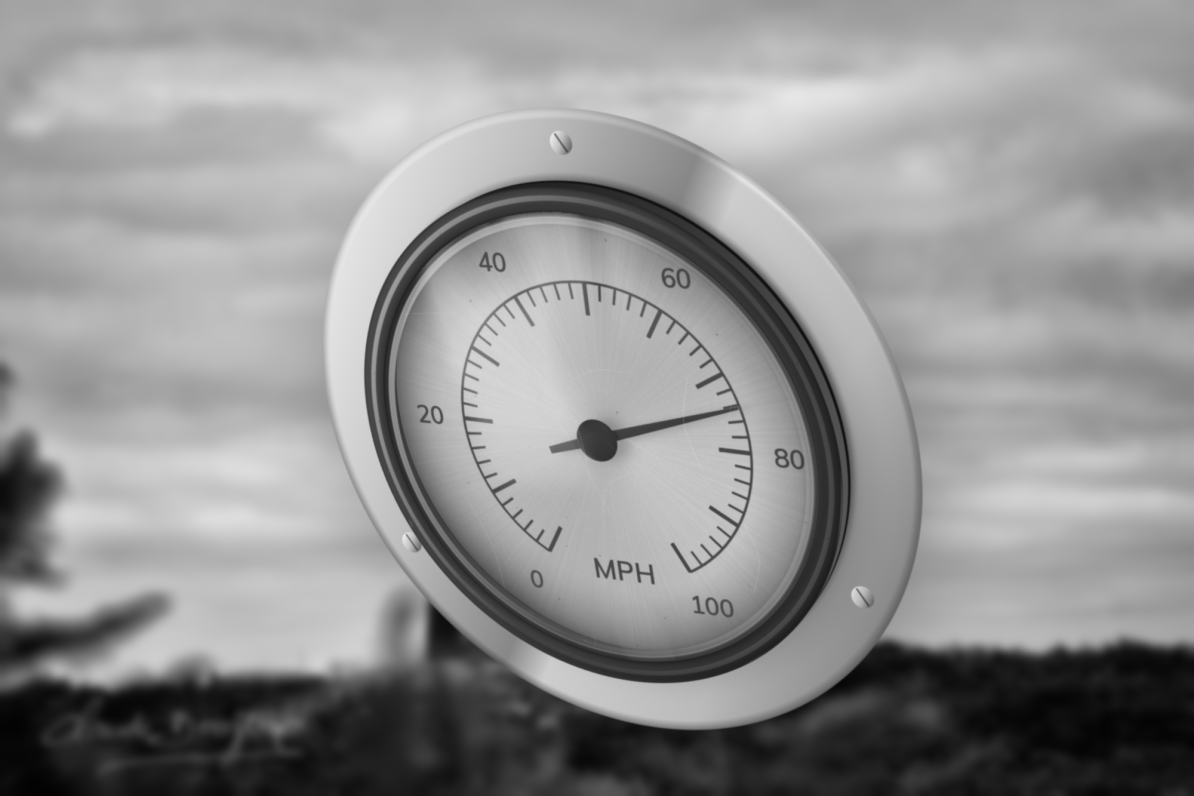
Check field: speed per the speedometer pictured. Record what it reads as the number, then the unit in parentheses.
74 (mph)
